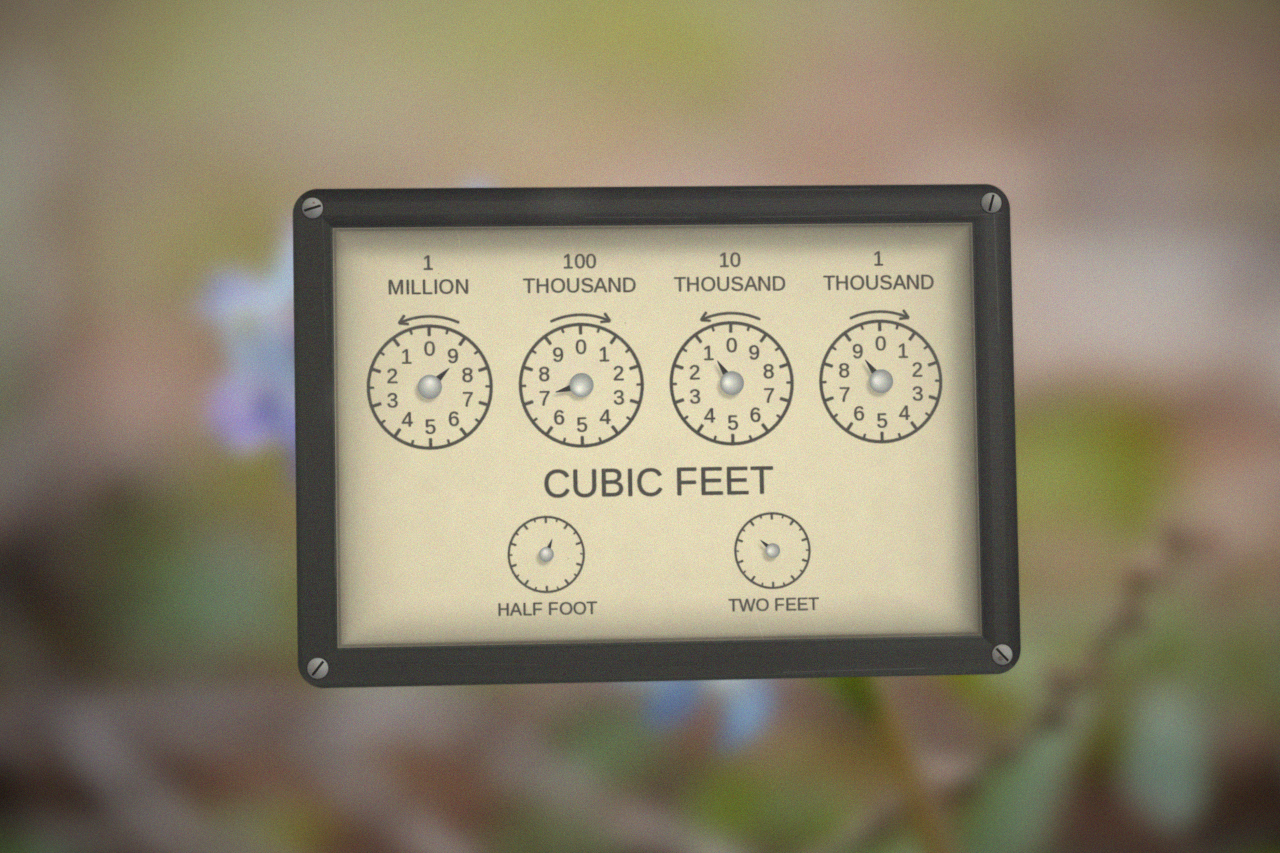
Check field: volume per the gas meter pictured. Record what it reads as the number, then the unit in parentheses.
870900 (ft³)
